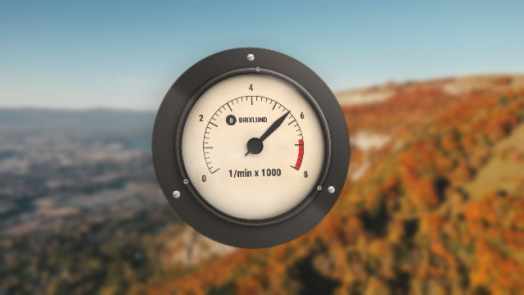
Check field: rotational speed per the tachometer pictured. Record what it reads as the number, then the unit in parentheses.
5600 (rpm)
